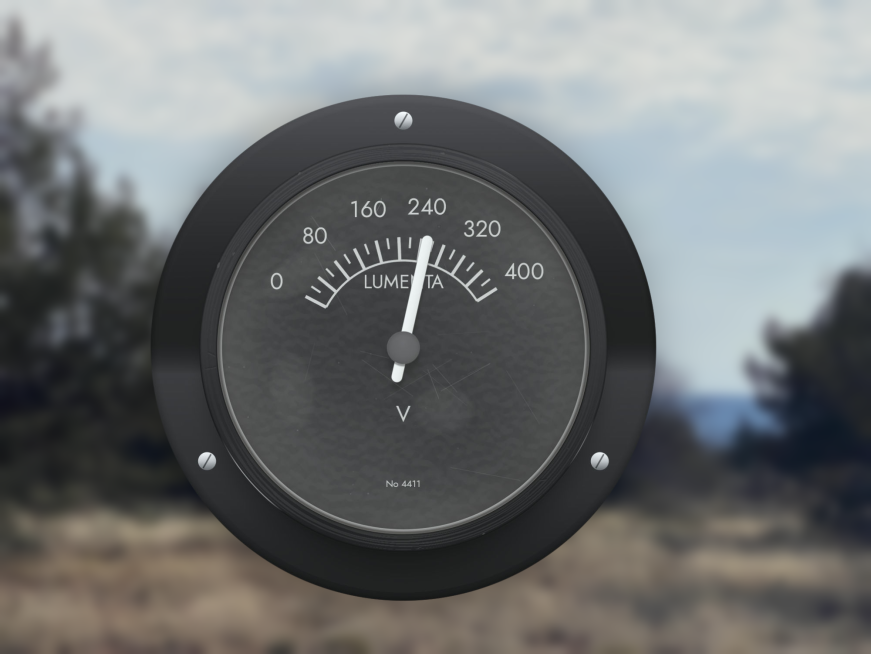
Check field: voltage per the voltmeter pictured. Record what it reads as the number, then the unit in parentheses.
250 (V)
